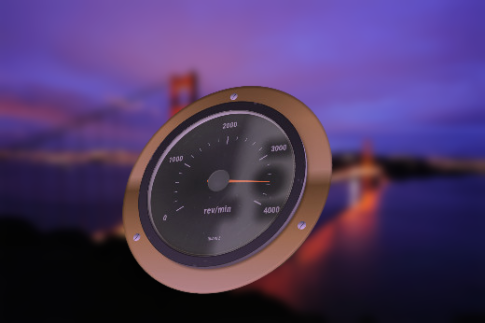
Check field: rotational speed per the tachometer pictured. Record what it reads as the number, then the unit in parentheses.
3600 (rpm)
